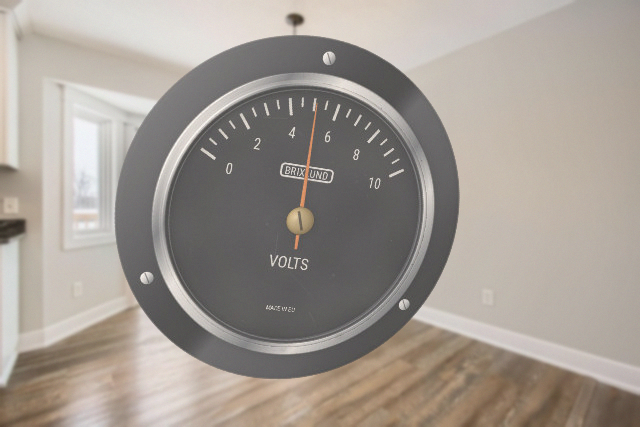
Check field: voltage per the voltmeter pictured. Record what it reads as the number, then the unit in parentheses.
5 (V)
